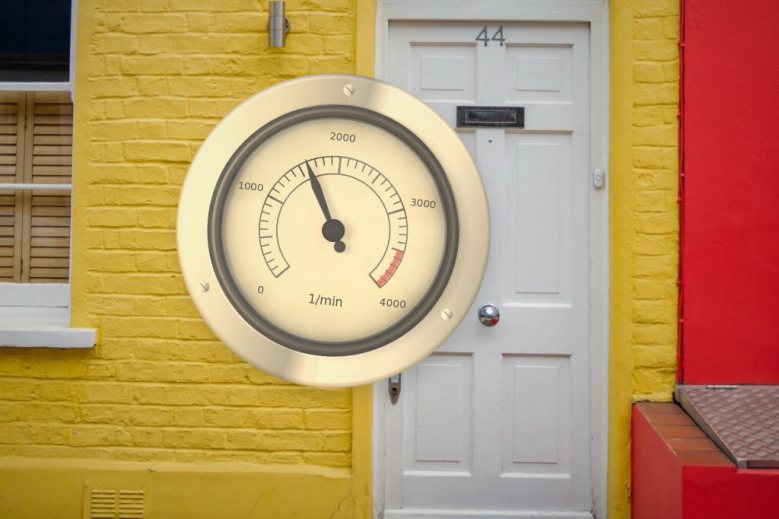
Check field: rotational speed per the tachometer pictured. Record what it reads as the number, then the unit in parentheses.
1600 (rpm)
